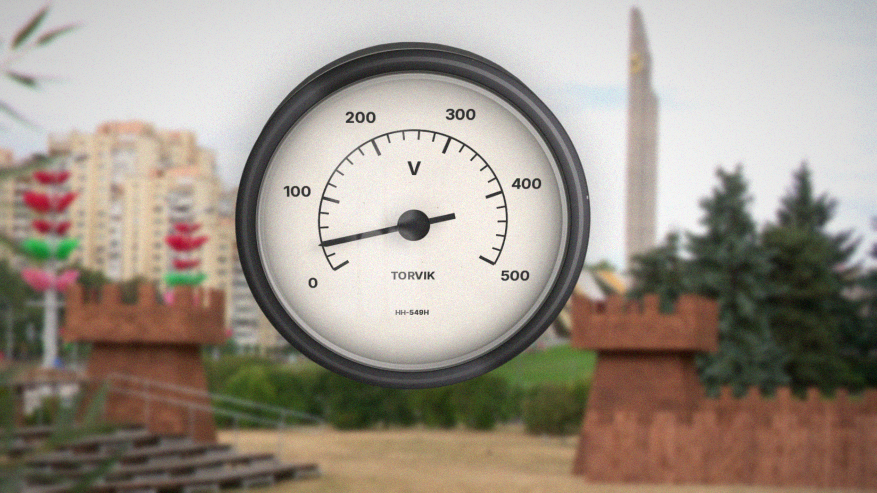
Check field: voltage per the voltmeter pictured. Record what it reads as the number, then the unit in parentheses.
40 (V)
